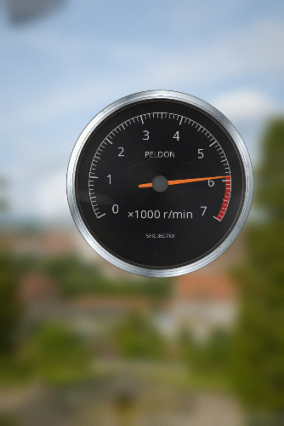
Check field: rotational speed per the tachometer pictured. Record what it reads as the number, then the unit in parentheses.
5900 (rpm)
